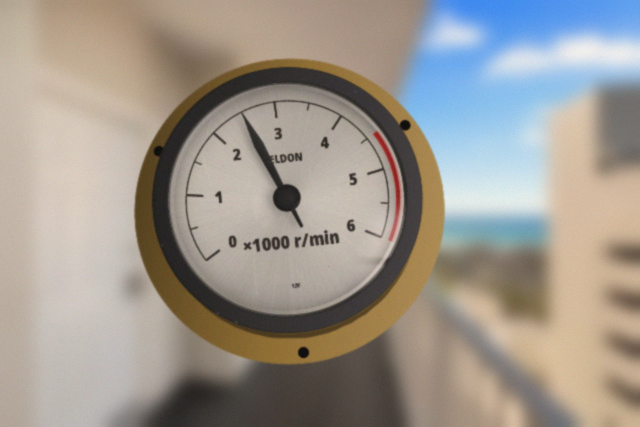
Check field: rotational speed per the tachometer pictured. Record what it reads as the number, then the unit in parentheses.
2500 (rpm)
